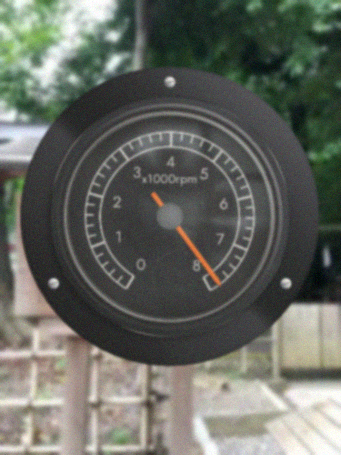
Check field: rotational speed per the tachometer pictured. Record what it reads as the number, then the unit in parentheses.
7800 (rpm)
